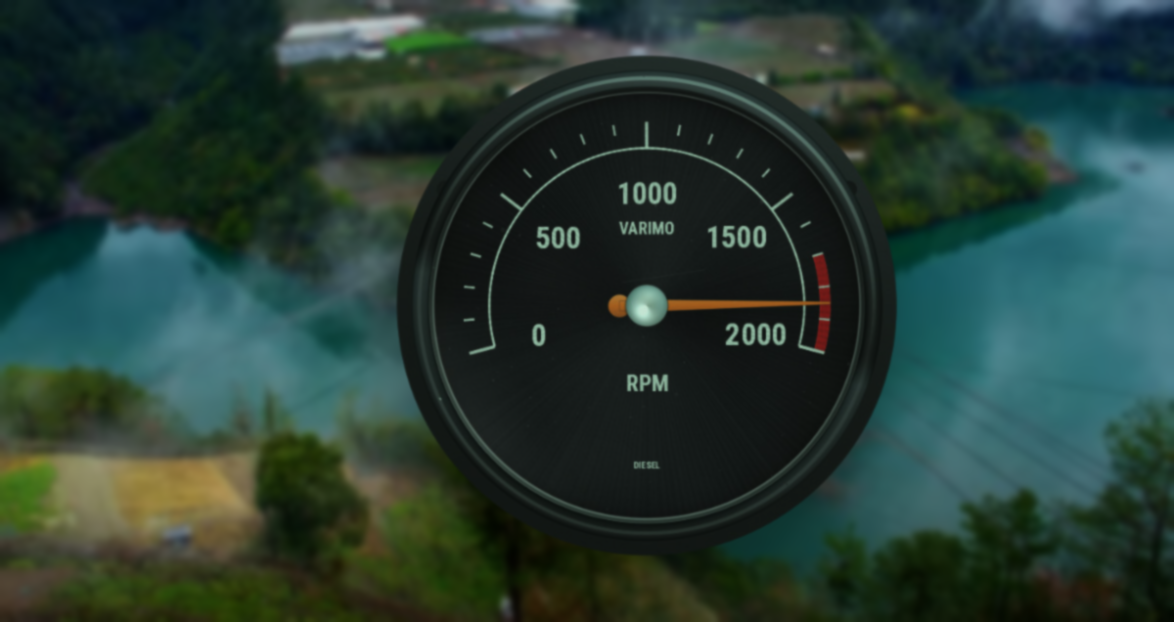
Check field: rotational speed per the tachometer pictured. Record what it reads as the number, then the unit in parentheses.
1850 (rpm)
